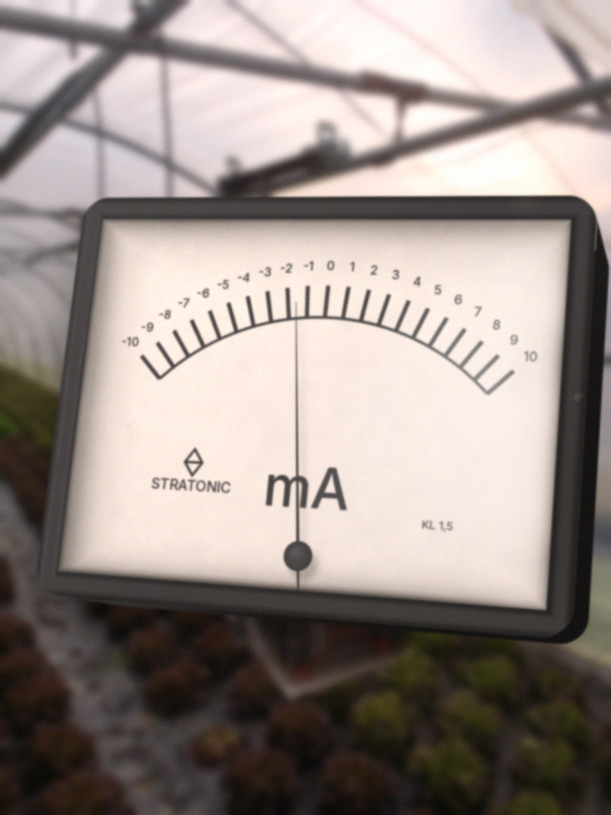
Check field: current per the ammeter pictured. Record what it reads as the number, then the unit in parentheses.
-1.5 (mA)
